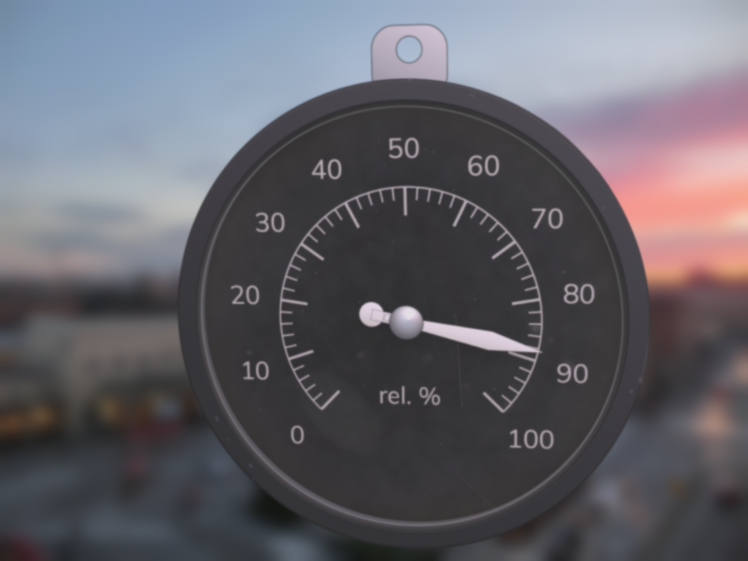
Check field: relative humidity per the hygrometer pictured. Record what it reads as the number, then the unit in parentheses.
88 (%)
